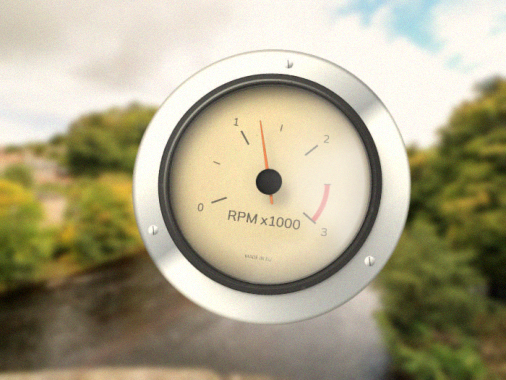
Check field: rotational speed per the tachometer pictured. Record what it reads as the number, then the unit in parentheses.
1250 (rpm)
